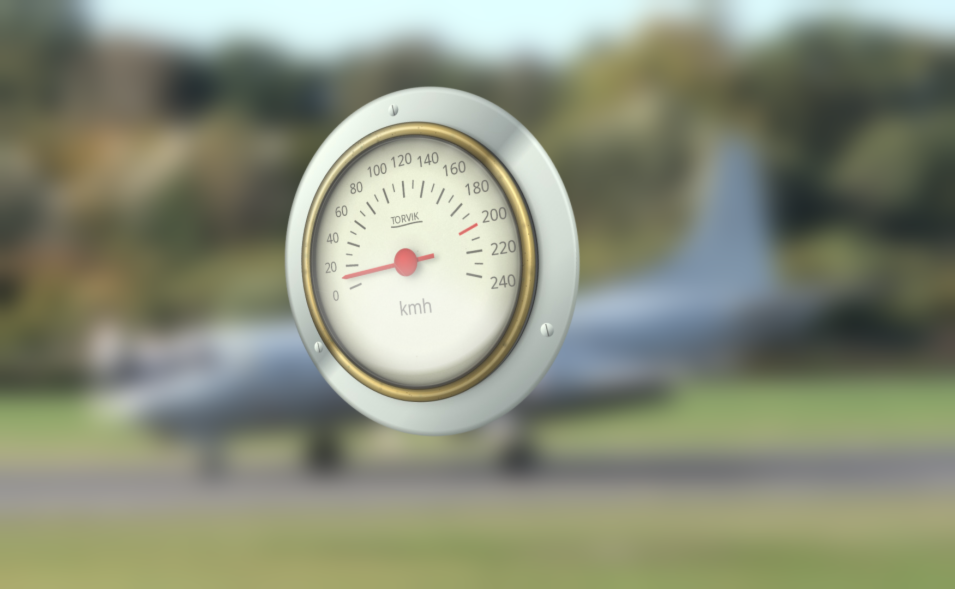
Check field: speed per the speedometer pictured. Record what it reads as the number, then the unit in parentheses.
10 (km/h)
